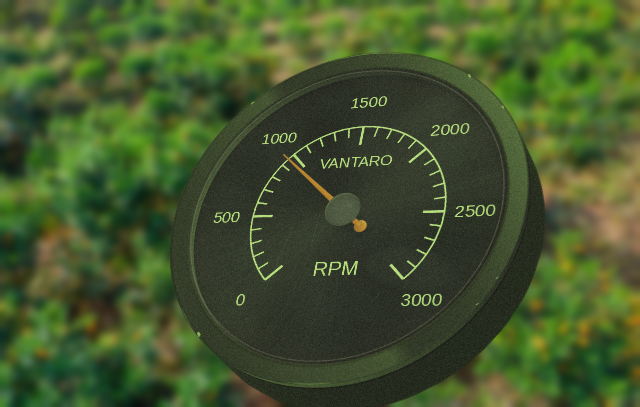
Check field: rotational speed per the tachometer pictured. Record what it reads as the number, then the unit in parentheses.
950 (rpm)
